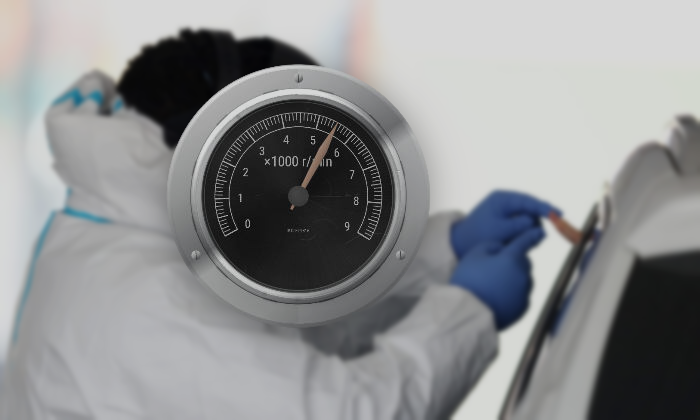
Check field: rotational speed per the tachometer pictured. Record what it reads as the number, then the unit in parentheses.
5500 (rpm)
